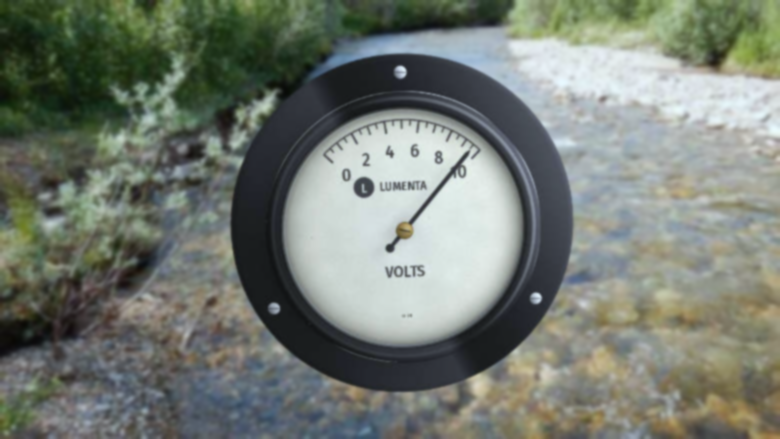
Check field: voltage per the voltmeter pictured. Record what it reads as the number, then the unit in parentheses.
9.5 (V)
